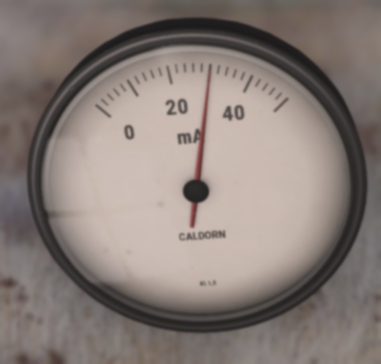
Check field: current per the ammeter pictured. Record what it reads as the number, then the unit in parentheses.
30 (mA)
